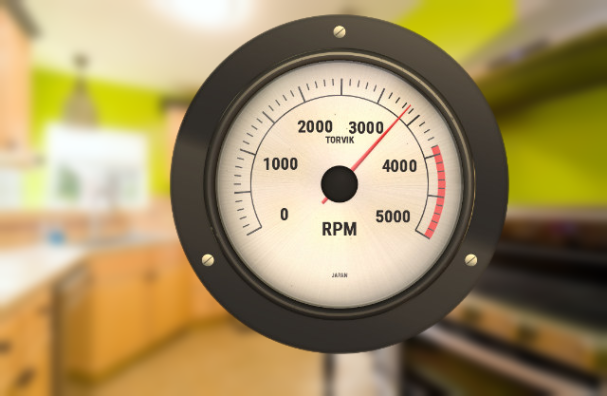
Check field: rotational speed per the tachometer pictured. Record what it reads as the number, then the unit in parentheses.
3350 (rpm)
